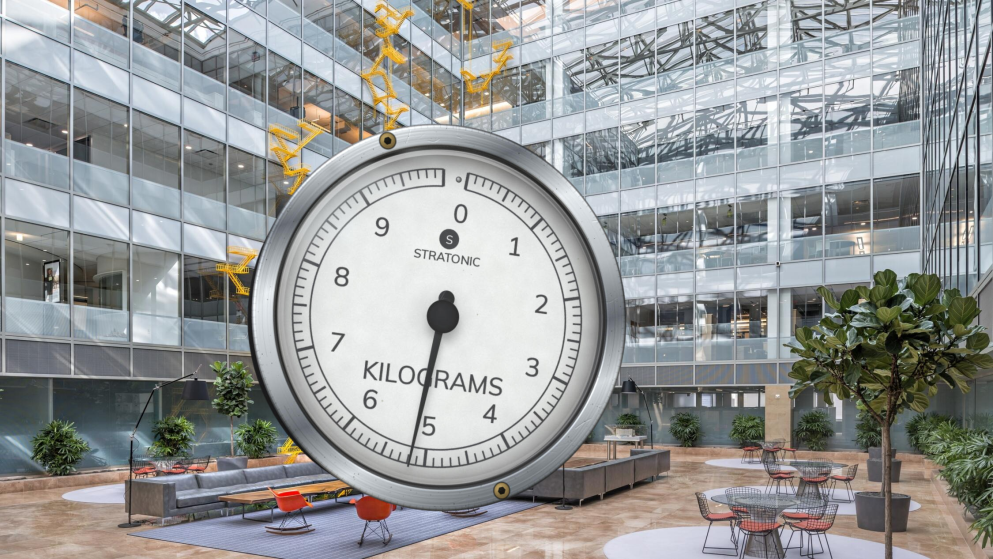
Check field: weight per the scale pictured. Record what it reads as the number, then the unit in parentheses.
5.2 (kg)
